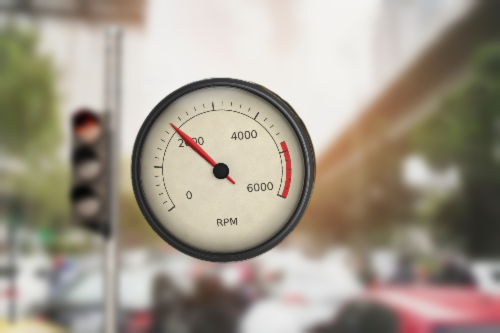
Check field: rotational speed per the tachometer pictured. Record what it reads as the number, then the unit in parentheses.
2000 (rpm)
